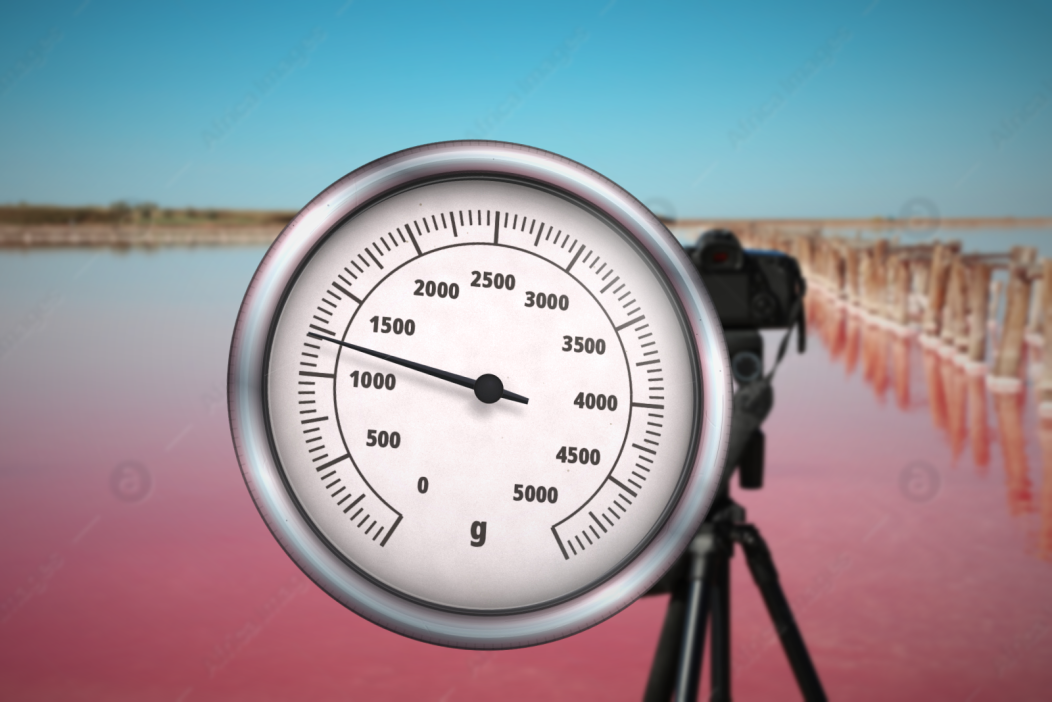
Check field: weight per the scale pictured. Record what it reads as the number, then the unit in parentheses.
1200 (g)
